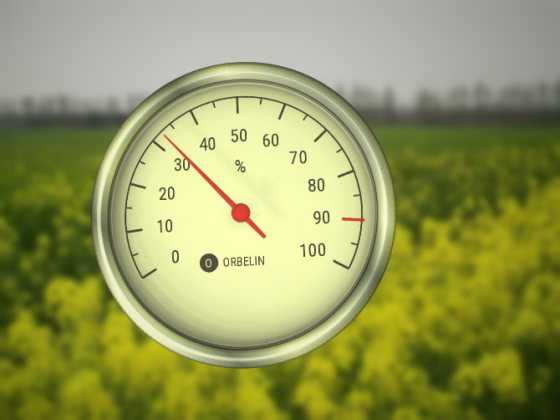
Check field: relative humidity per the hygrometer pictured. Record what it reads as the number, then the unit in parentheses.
32.5 (%)
